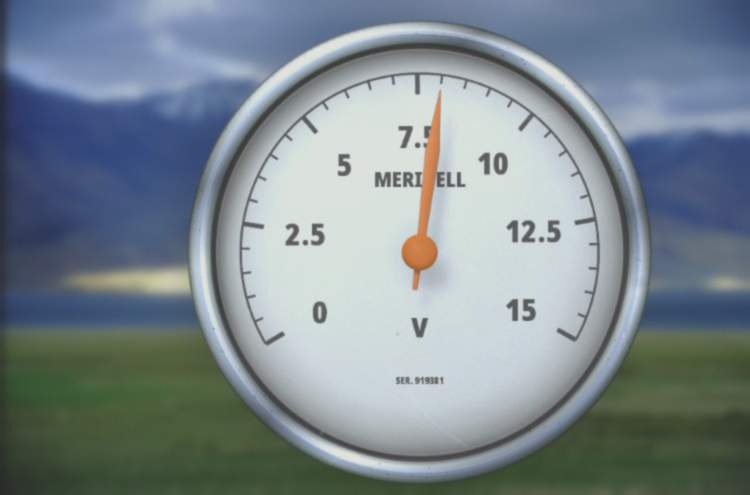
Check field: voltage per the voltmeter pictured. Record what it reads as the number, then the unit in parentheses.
8 (V)
